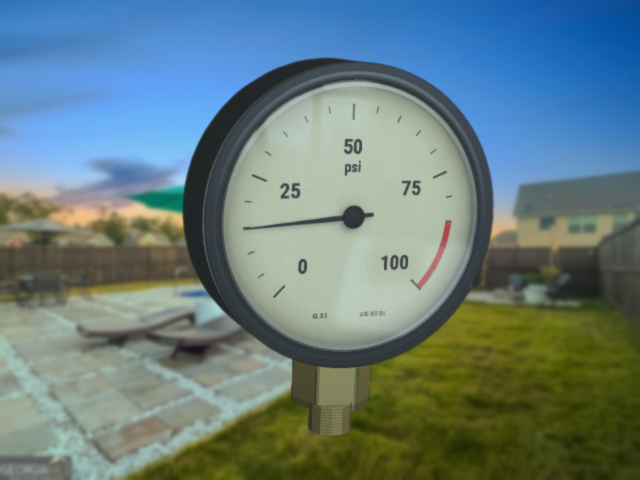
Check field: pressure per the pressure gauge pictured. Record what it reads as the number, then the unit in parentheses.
15 (psi)
